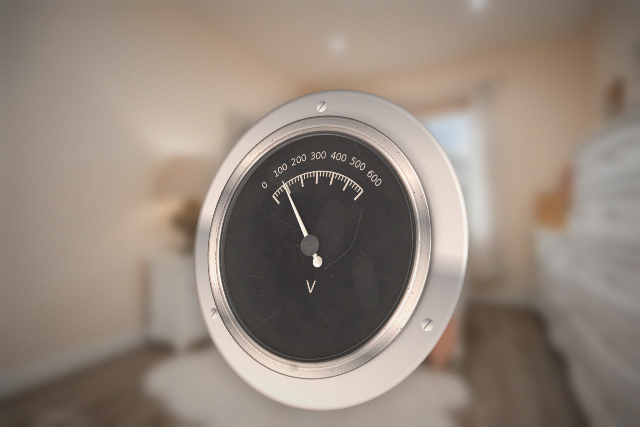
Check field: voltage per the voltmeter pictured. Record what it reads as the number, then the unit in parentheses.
100 (V)
